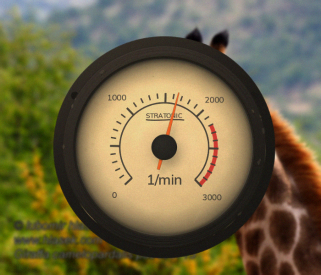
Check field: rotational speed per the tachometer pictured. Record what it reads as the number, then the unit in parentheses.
1650 (rpm)
